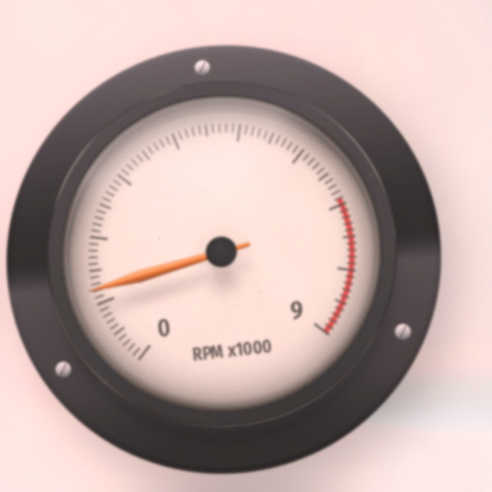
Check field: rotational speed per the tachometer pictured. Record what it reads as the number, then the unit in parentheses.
1200 (rpm)
